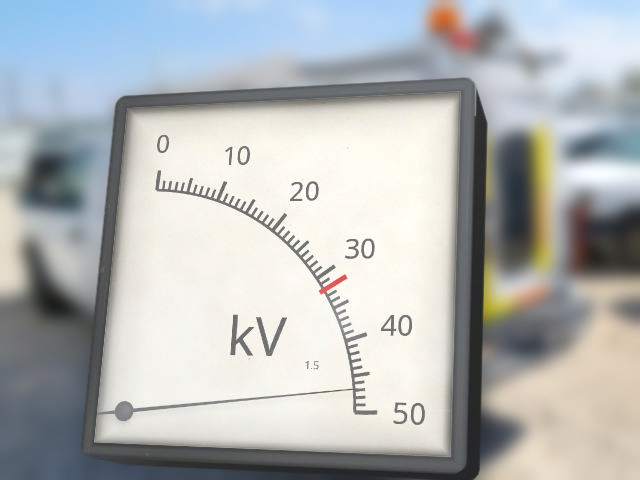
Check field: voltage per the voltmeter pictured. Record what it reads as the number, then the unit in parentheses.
47 (kV)
